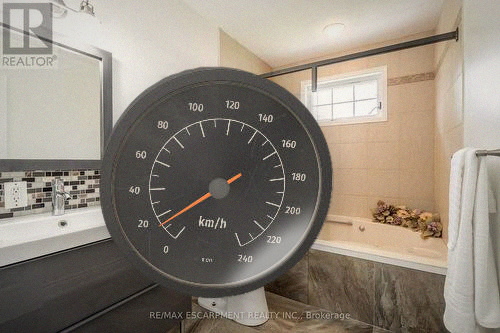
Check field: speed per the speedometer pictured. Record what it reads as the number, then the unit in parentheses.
15 (km/h)
